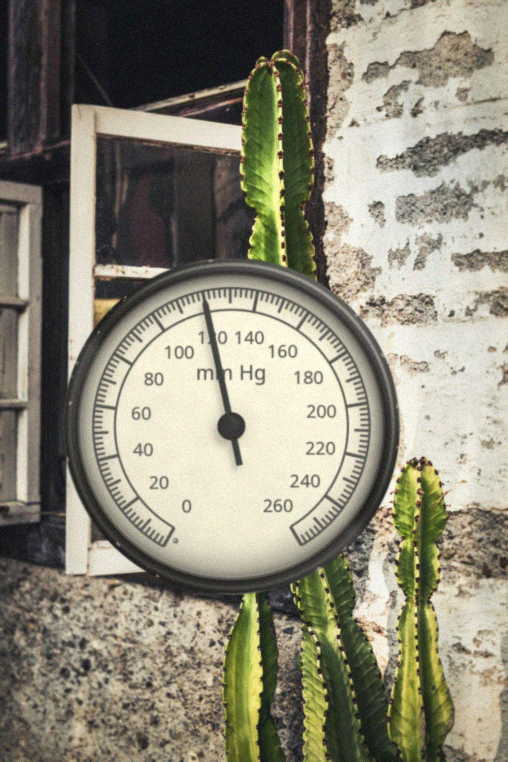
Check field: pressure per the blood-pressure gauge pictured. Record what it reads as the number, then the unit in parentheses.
120 (mmHg)
